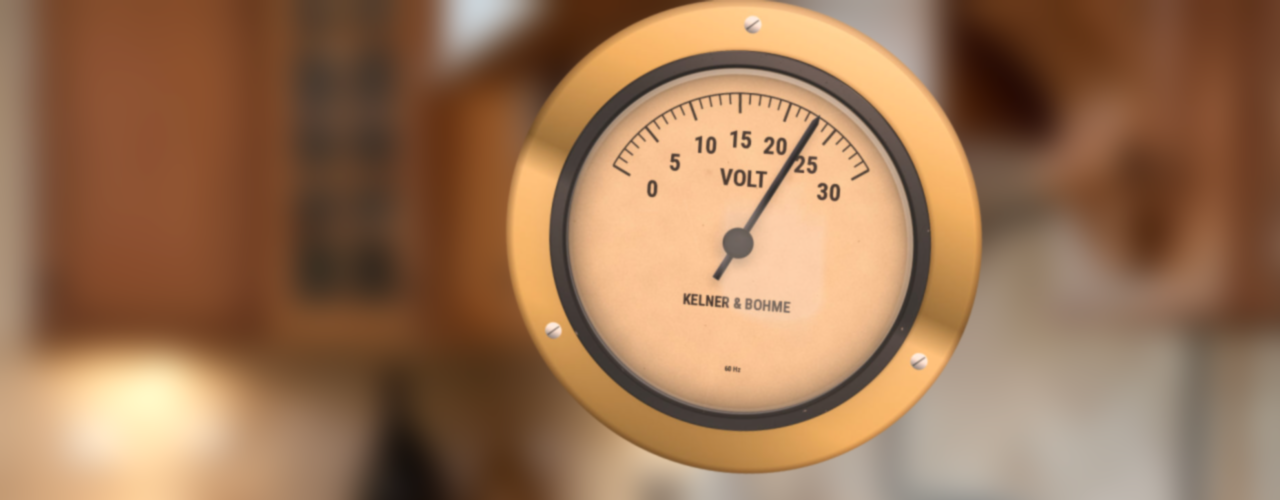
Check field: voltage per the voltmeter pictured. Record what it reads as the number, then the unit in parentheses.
23 (V)
